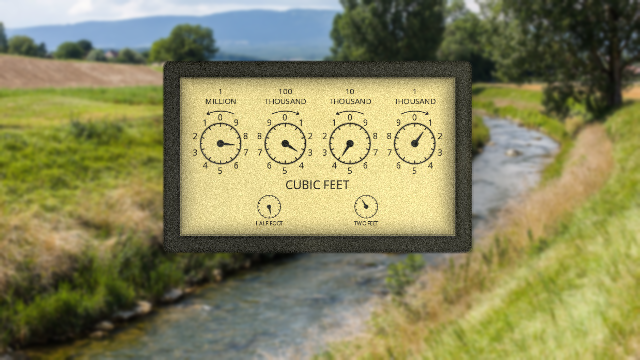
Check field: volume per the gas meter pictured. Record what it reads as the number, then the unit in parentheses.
734100 (ft³)
